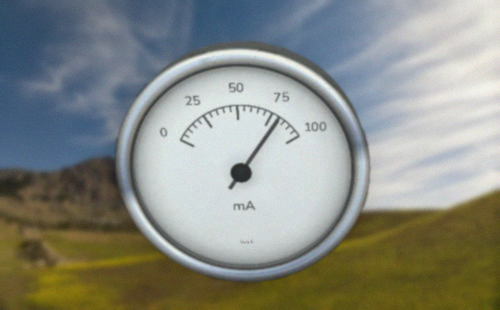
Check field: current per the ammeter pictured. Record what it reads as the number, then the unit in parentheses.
80 (mA)
